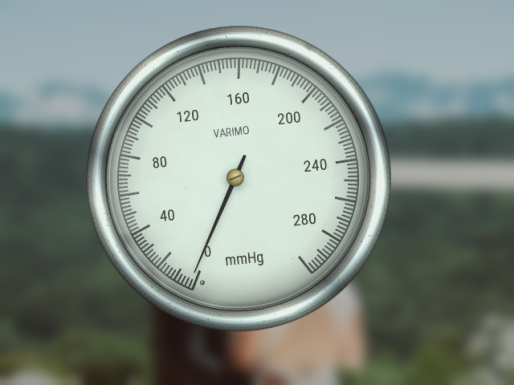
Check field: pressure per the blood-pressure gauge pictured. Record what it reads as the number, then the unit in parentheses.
2 (mmHg)
